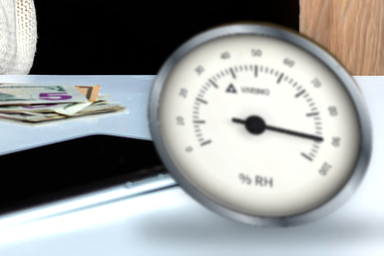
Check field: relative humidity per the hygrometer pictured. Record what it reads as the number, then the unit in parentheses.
90 (%)
